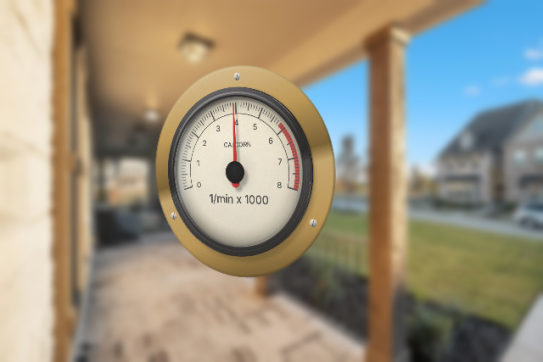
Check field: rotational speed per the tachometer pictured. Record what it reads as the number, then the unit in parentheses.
4000 (rpm)
